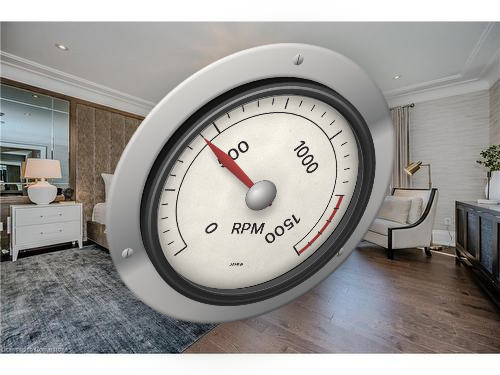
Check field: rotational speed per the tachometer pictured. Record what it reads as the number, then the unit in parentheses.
450 (rpm)
